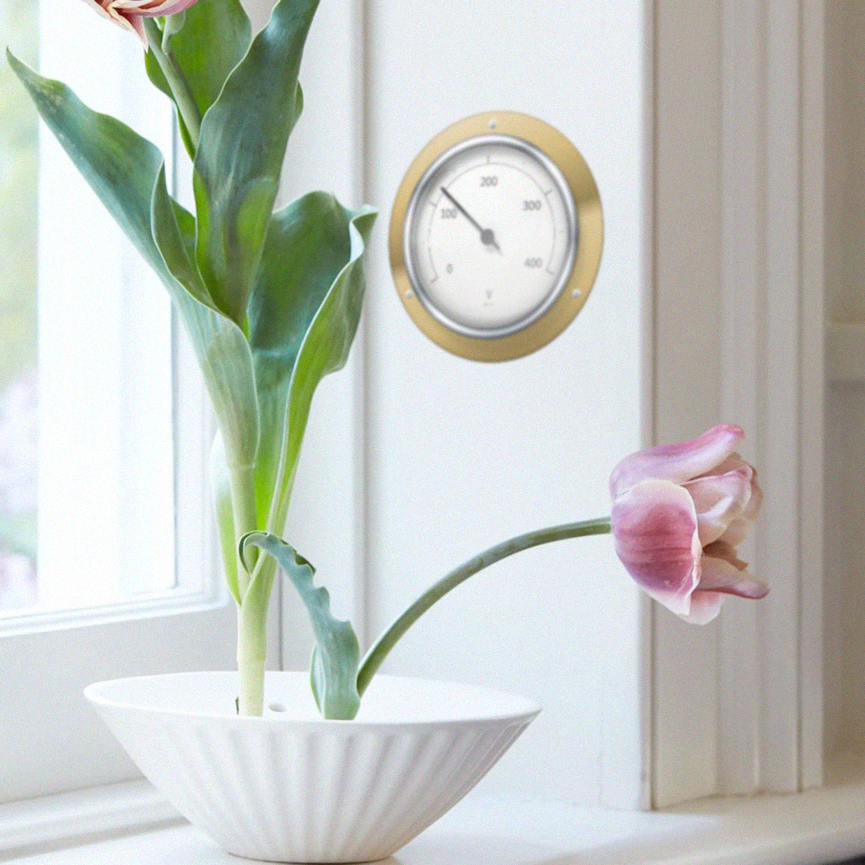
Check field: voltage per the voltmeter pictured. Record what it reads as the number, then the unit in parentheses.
125 (V)
